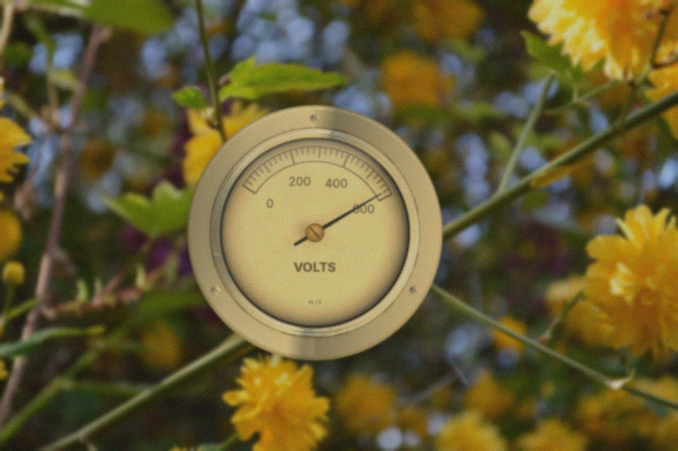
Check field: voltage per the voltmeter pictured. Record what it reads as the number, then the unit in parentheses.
580 (V)
